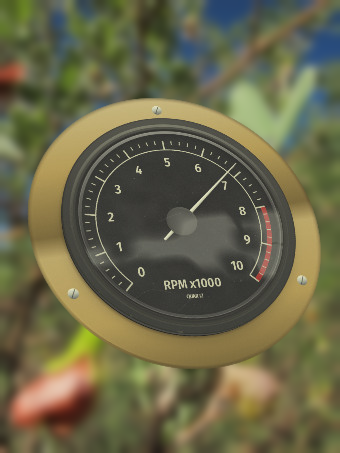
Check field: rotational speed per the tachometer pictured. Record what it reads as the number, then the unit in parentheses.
6800 (rpm)
